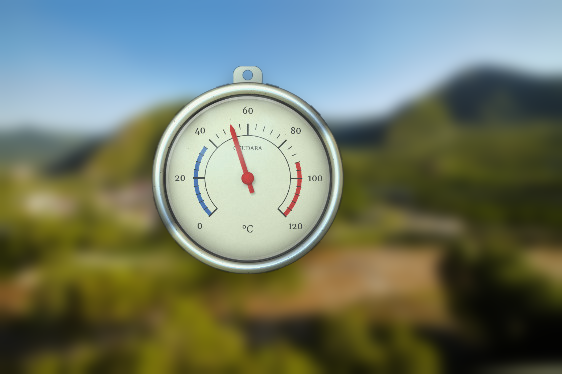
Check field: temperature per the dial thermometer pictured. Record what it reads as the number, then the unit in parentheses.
52 (°C)
